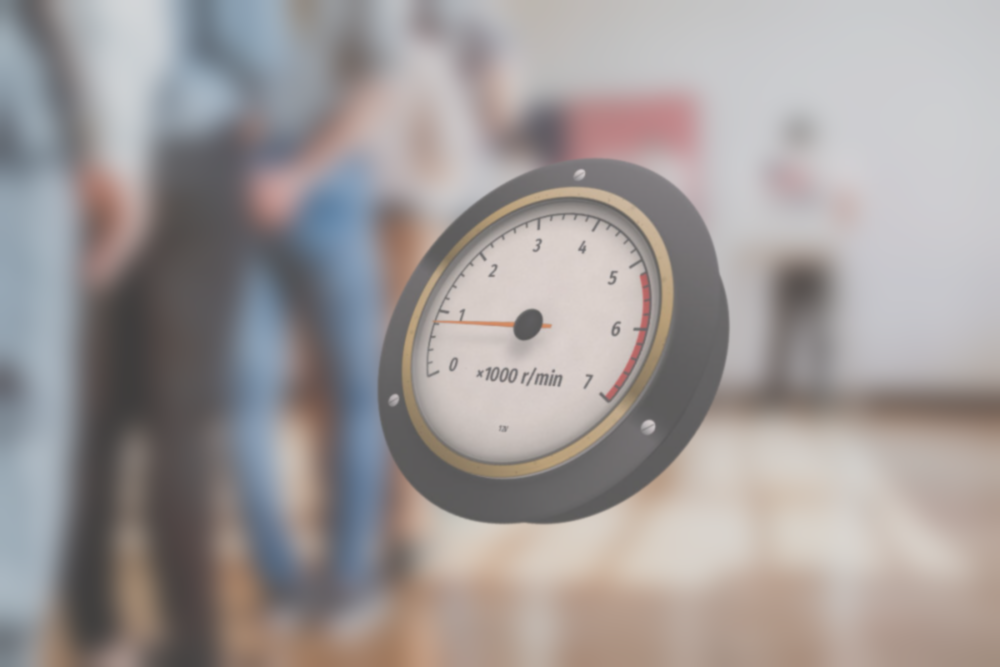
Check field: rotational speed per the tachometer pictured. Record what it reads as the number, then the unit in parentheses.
800 (rpm)
